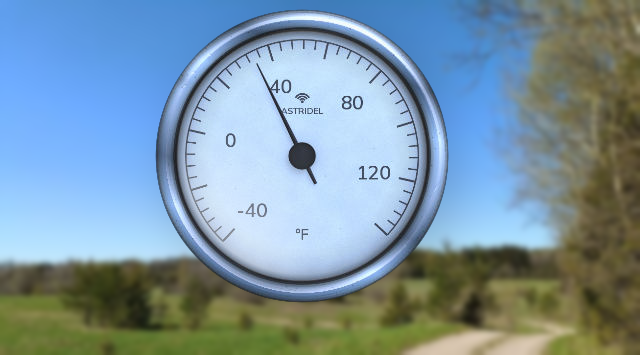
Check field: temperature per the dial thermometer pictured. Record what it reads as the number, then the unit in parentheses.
34 (°F)
